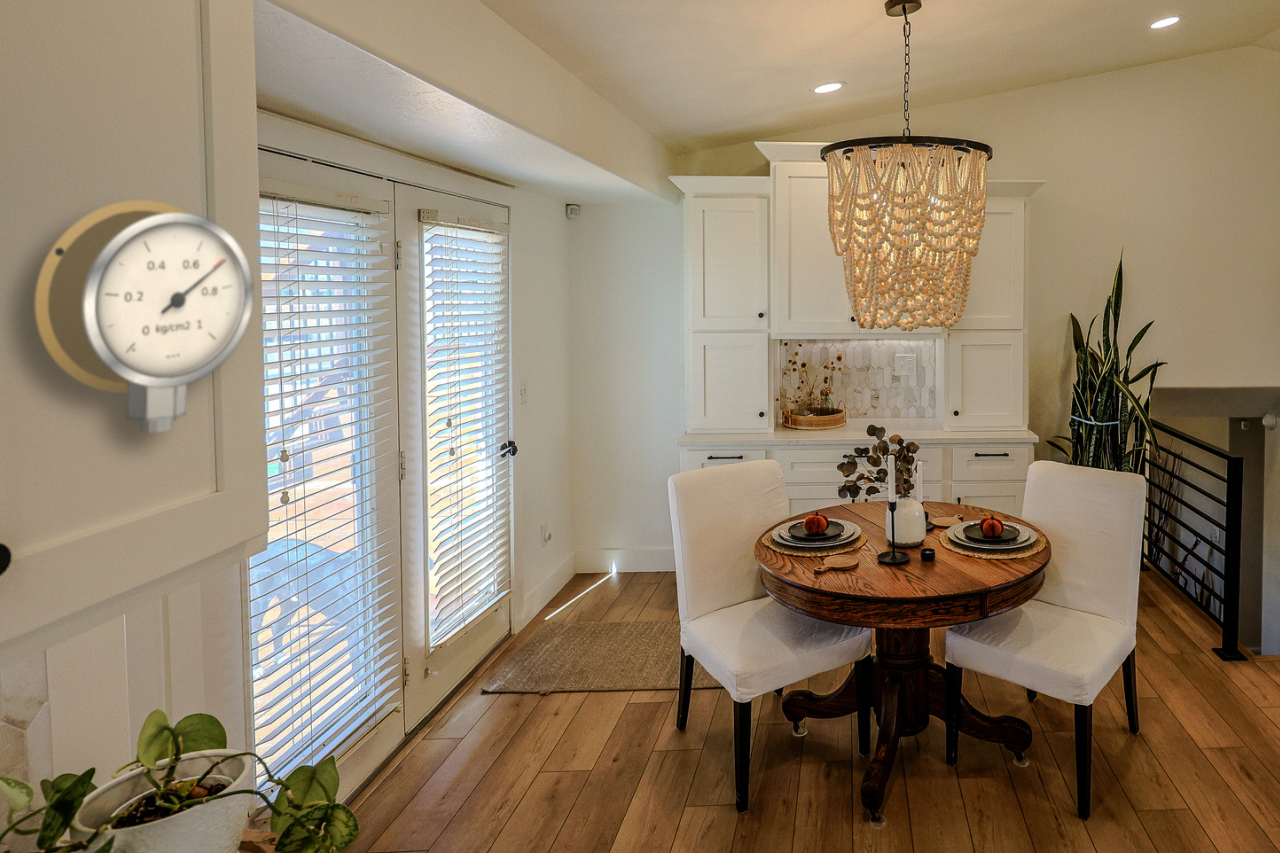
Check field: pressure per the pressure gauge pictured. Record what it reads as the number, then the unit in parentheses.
0.7 (kg/cm²)
